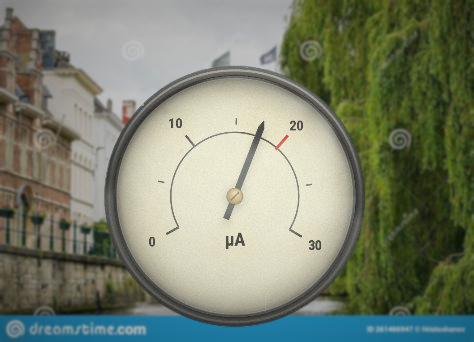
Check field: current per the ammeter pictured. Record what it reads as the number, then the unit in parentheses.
17.5 (µA)
